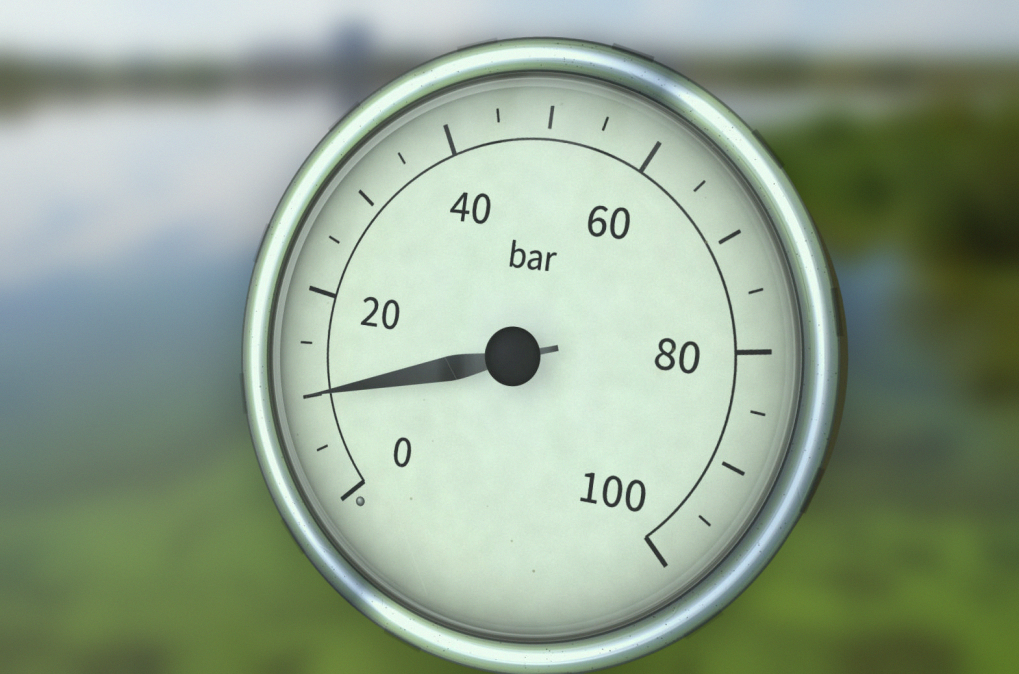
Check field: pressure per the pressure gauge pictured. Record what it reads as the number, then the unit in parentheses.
10 (bar)
